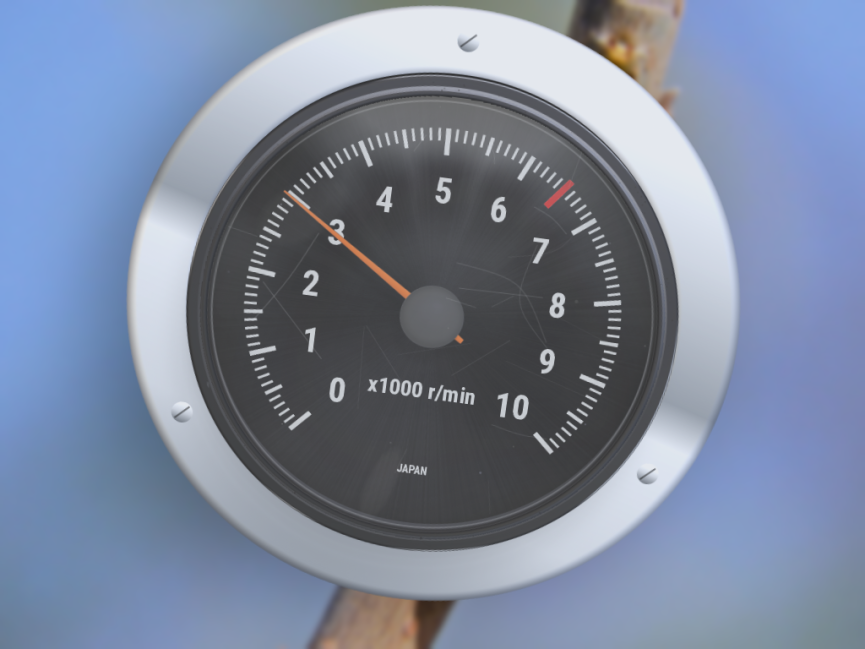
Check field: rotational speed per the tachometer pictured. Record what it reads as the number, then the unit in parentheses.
3000 (rpm)
